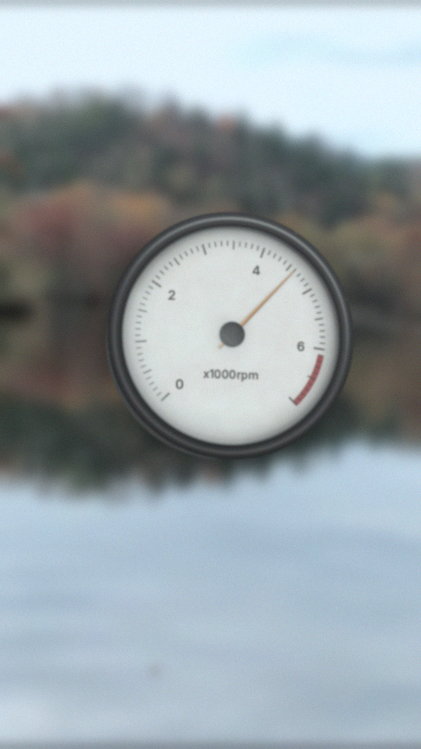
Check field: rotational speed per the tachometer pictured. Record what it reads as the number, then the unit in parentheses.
4600 (rpm)
